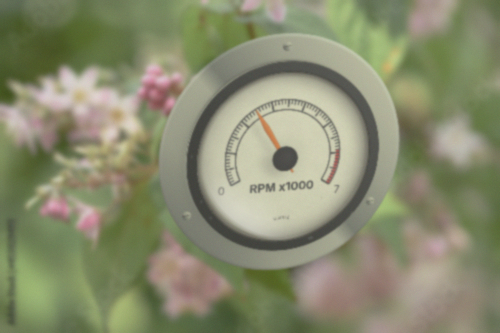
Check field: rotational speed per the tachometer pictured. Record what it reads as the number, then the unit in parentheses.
2500 (rpm)
